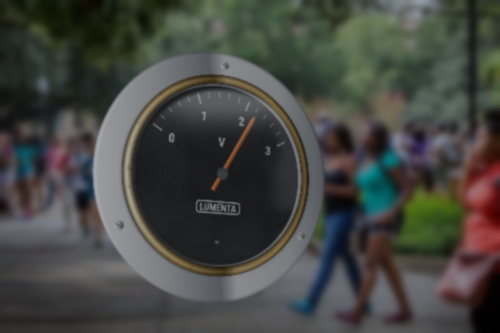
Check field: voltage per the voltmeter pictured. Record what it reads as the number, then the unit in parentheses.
2.2 (V)
